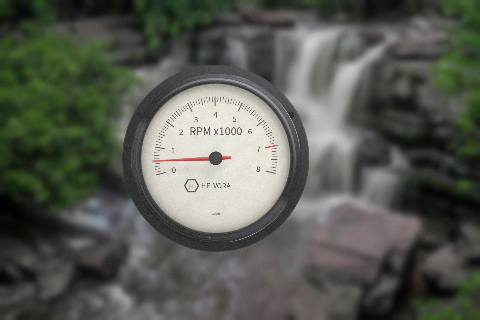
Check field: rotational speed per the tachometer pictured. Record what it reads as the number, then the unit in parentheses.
500 (rpm)
